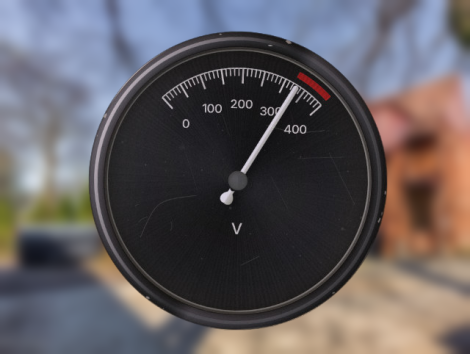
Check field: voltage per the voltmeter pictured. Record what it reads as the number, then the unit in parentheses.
330 (V)
